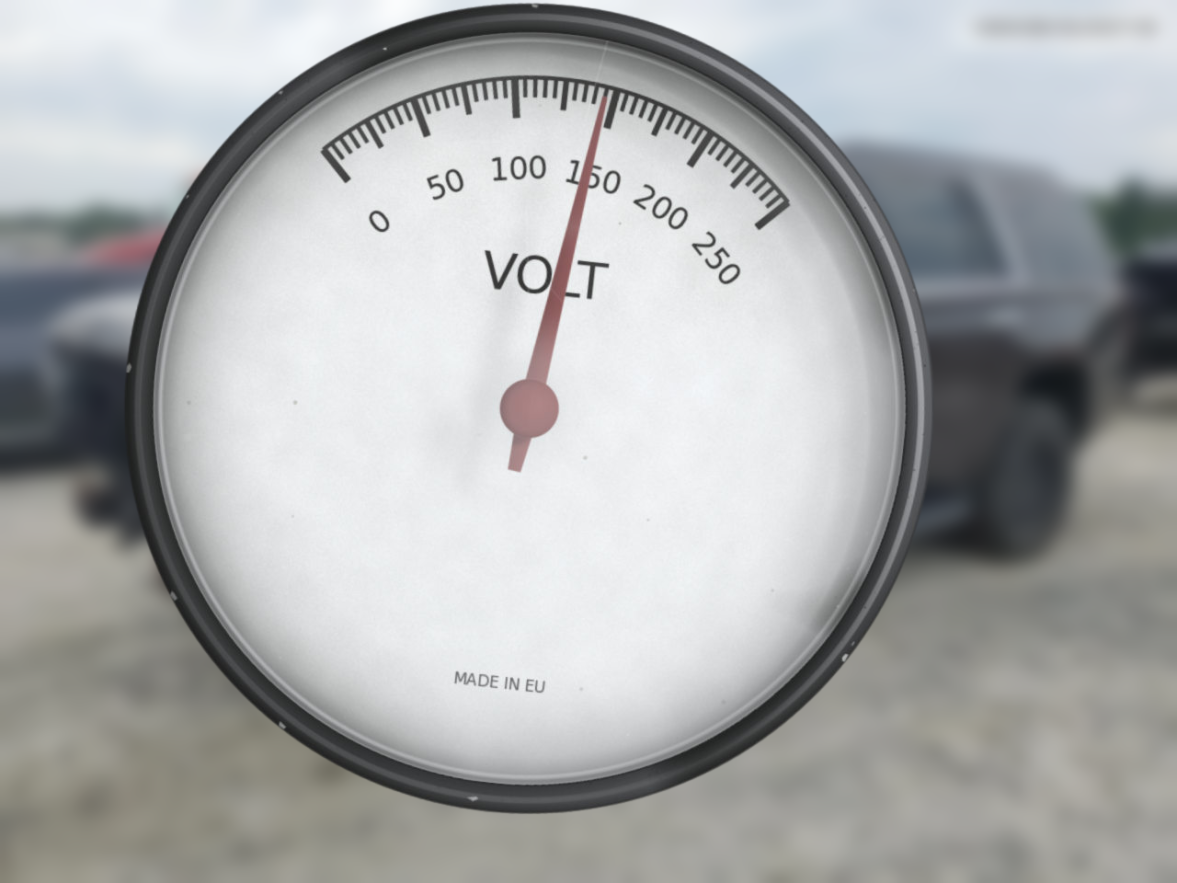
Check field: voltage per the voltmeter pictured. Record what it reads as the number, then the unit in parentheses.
145 (V)
